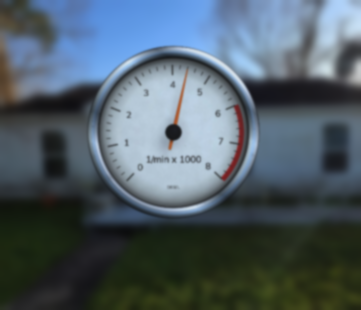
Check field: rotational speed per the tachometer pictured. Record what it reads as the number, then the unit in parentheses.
4400 (rpm)
